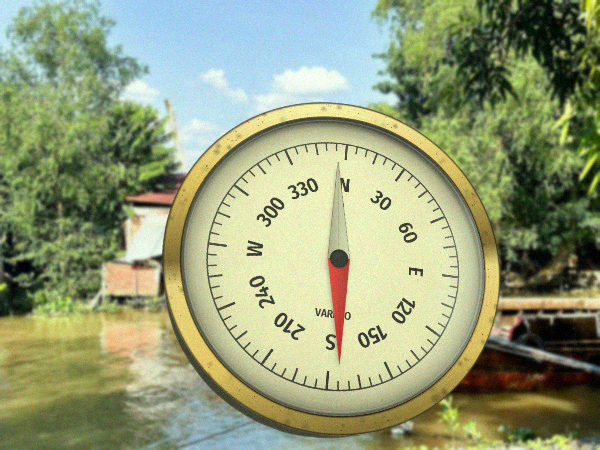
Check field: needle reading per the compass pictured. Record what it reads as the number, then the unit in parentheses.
175 (°)
